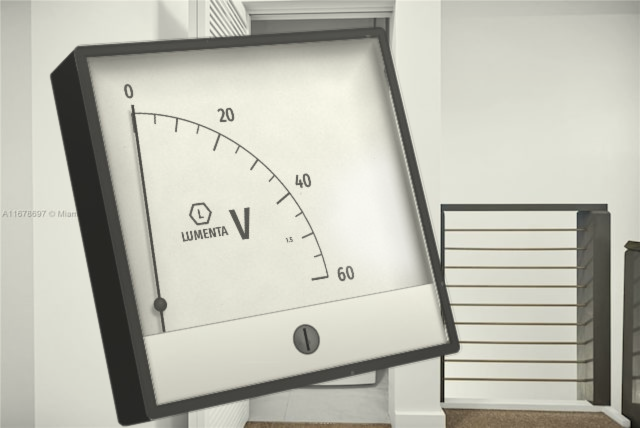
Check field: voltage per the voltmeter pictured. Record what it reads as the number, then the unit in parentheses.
0 (V)
